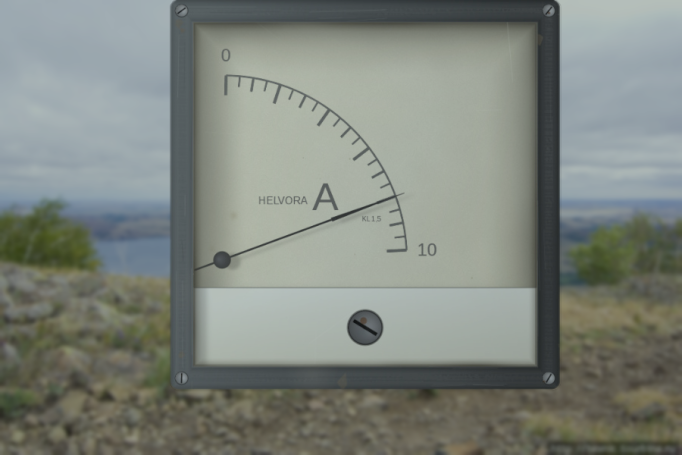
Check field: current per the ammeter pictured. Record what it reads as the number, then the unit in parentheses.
8 (A)
